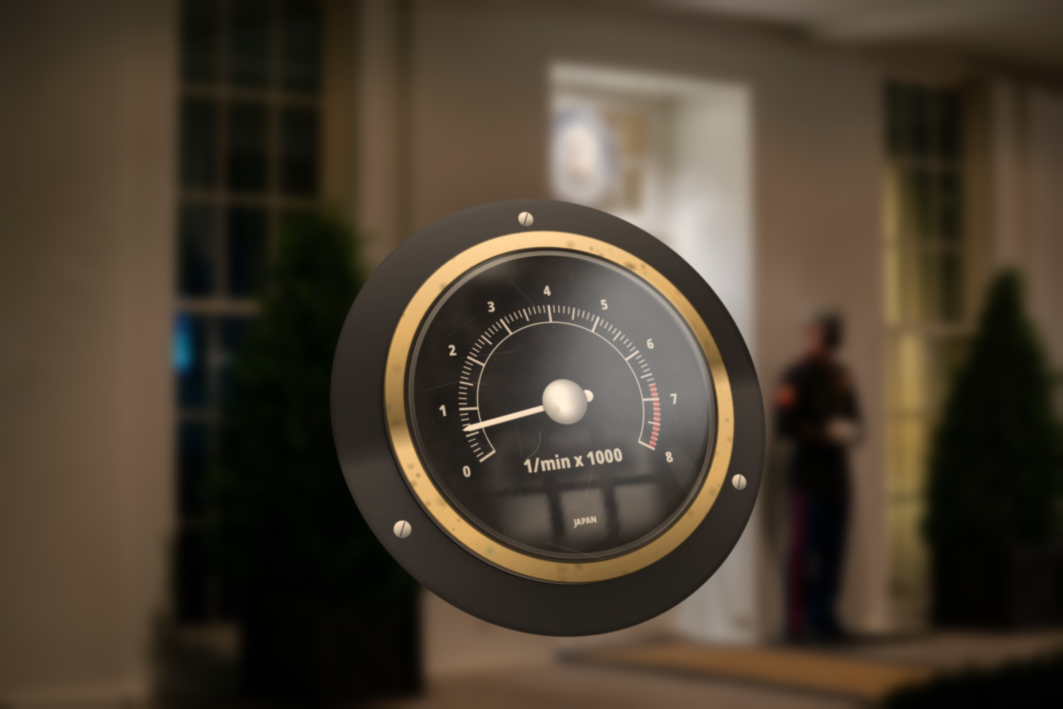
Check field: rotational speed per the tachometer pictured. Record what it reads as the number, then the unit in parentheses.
600 (rpm)
